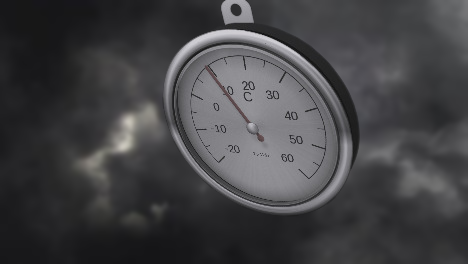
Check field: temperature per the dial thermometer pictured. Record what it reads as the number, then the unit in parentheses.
10 (°C)
